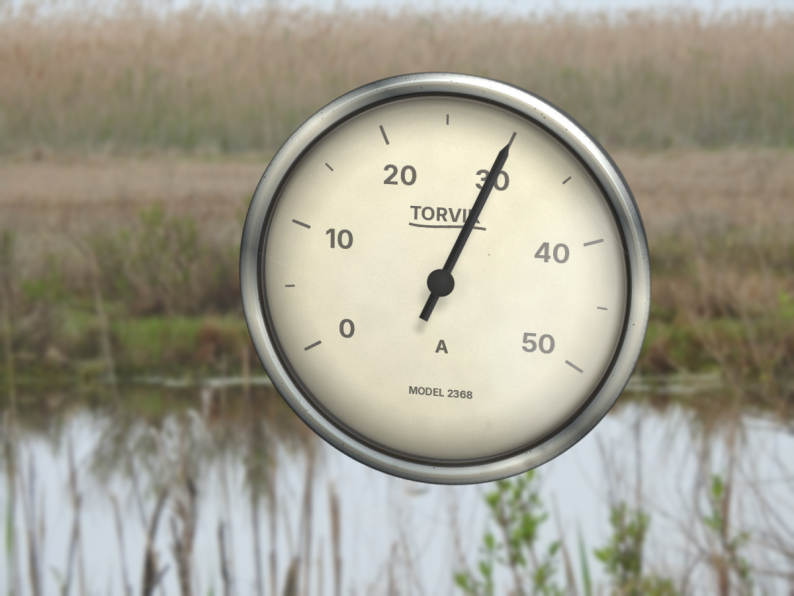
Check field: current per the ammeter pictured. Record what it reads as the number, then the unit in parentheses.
30 (A)
